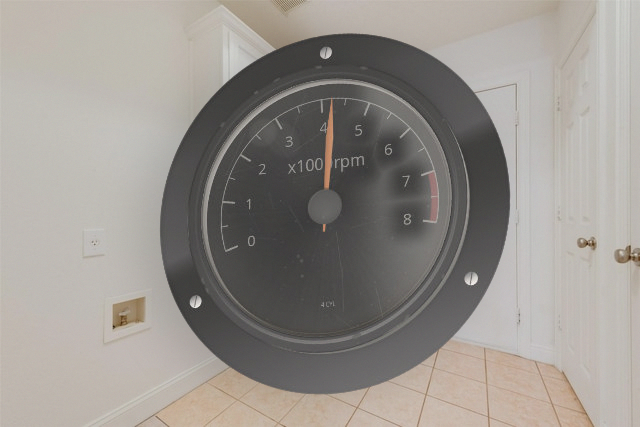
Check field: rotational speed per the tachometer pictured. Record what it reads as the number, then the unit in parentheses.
4250 (rpm)
